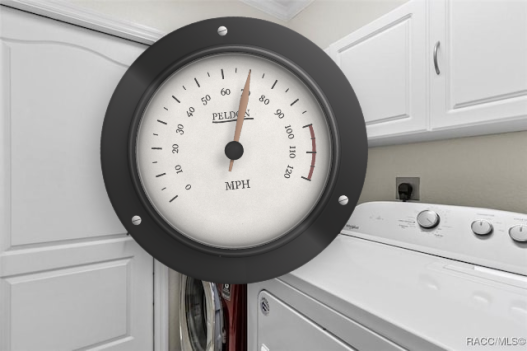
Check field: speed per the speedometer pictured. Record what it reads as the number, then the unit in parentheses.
70 (mph)
